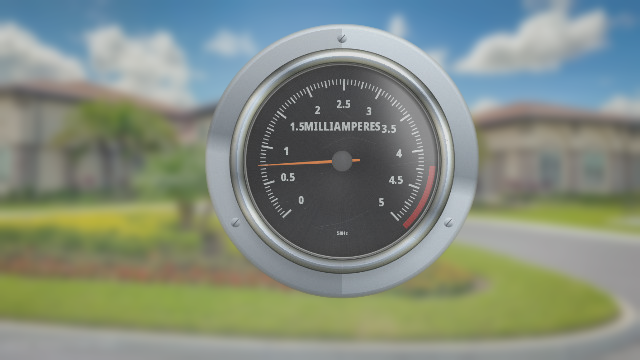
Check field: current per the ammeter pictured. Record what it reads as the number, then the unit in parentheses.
0.75 (mA)
